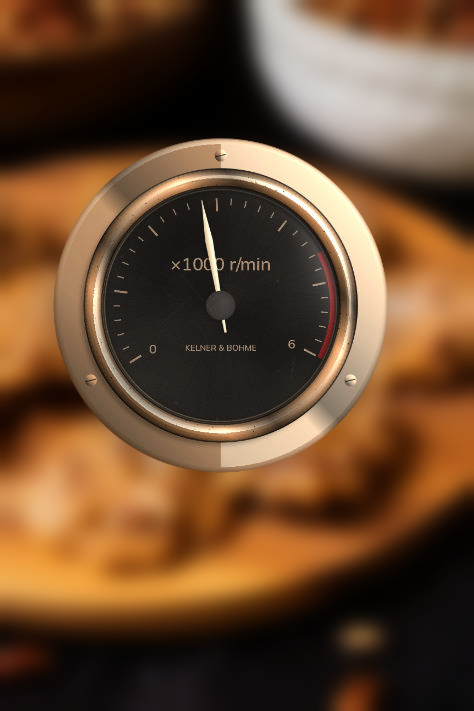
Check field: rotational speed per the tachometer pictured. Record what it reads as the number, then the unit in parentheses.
2800 (rpm)
